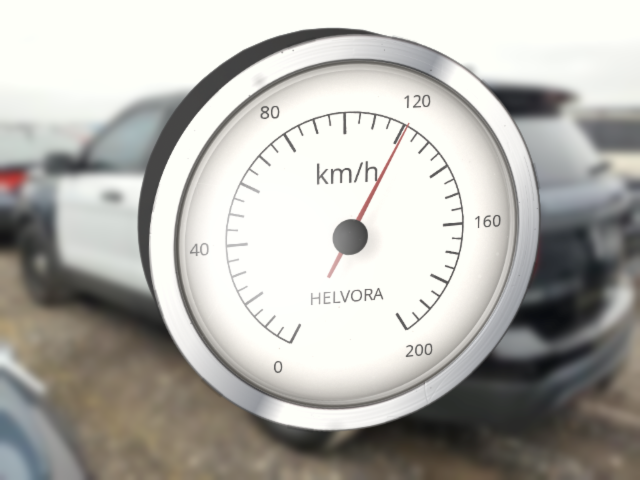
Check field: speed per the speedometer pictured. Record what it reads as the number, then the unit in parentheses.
120 (km/h)
